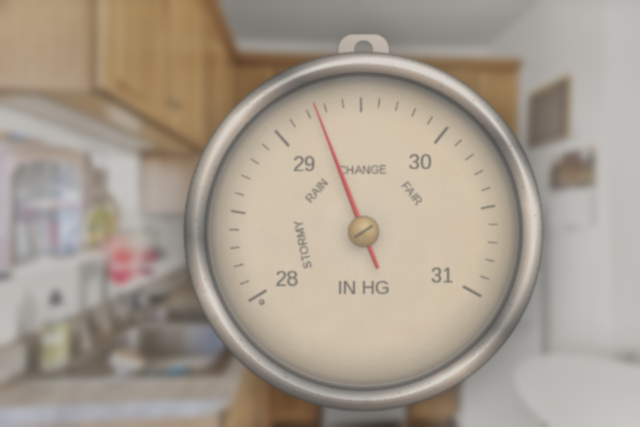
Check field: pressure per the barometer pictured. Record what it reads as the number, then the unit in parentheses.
29.25 (inHg)
